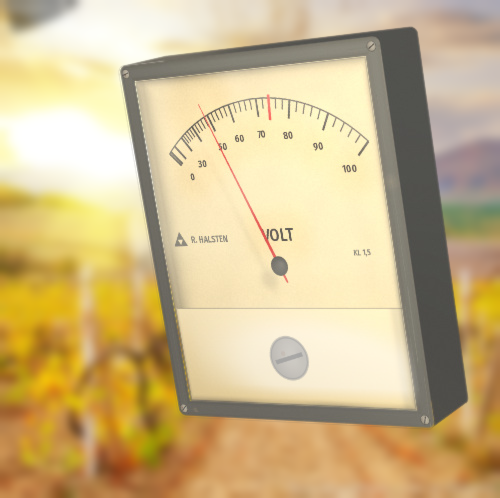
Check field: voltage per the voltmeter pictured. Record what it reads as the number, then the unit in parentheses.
50 (V)
